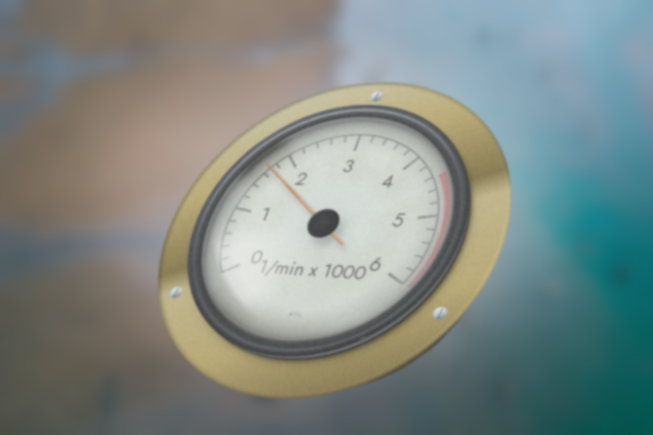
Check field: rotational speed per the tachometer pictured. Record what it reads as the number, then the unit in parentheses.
1700 (rpm)
